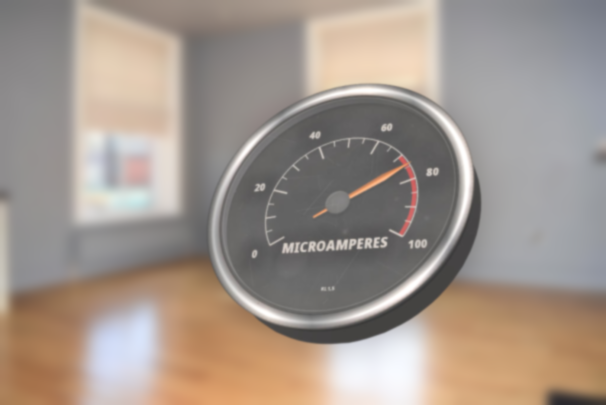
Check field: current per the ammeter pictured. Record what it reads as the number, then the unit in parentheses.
75 (µA)
